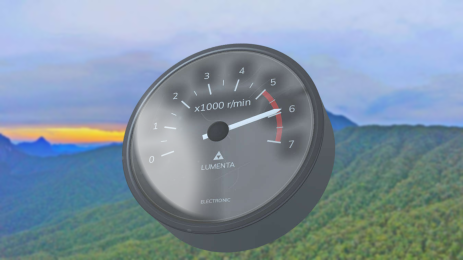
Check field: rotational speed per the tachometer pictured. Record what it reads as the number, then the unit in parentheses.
6000 (rpm)
